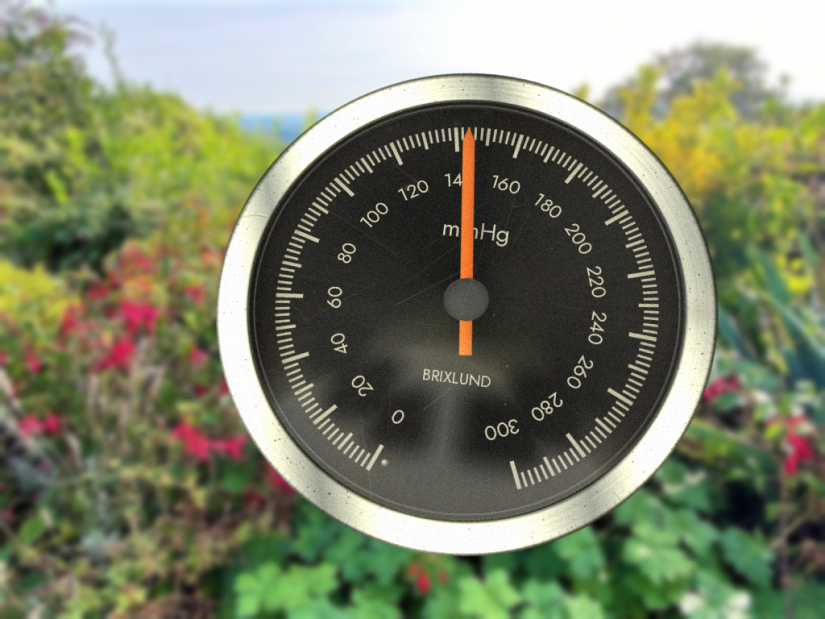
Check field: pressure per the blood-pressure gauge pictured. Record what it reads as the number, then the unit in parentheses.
144 (mmHg)
